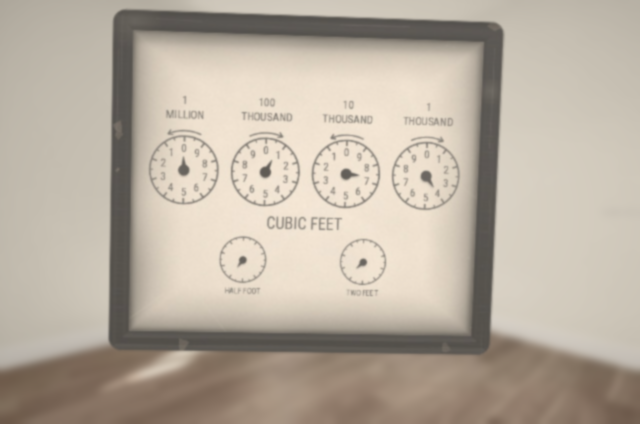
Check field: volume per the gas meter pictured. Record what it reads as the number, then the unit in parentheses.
7400 (ft³)
